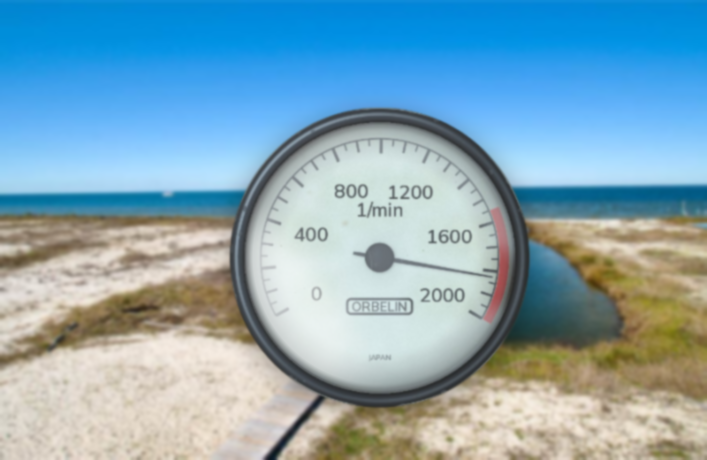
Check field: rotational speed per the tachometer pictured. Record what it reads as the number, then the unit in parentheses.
1825 (rpm)
